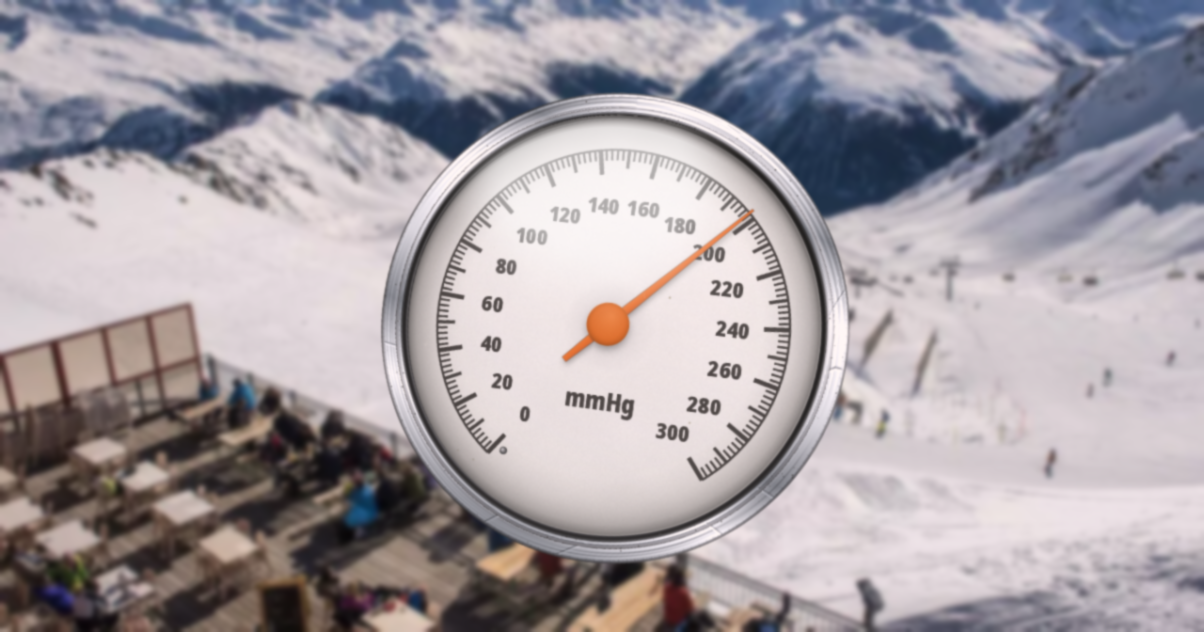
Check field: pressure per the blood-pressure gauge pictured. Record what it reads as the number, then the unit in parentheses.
198 (mmHg)
